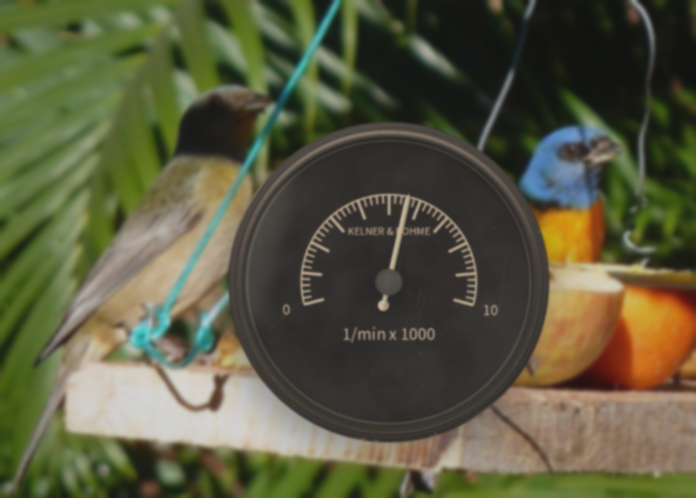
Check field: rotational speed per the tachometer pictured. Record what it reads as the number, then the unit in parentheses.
5600 (rpm)
